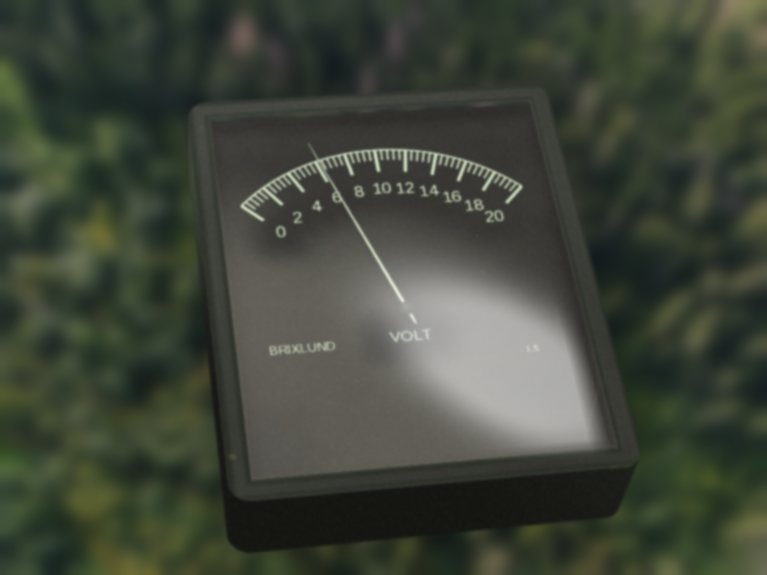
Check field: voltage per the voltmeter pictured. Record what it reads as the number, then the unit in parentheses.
6 (V)
